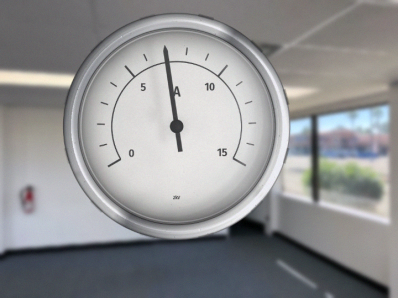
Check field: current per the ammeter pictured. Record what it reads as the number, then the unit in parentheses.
7 (A)
